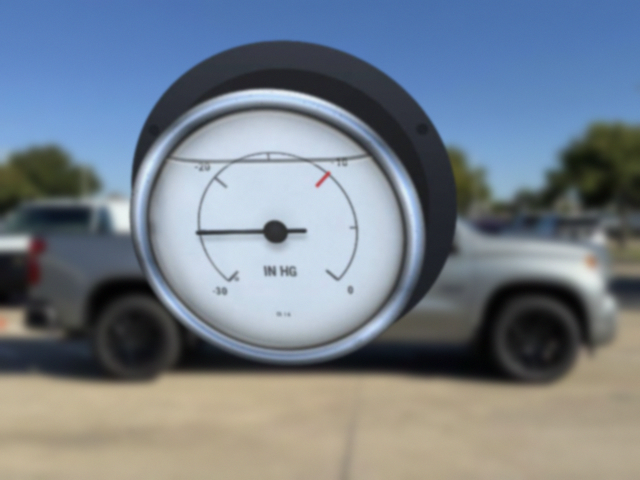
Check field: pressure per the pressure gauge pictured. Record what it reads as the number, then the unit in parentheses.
-25 (inHg)
